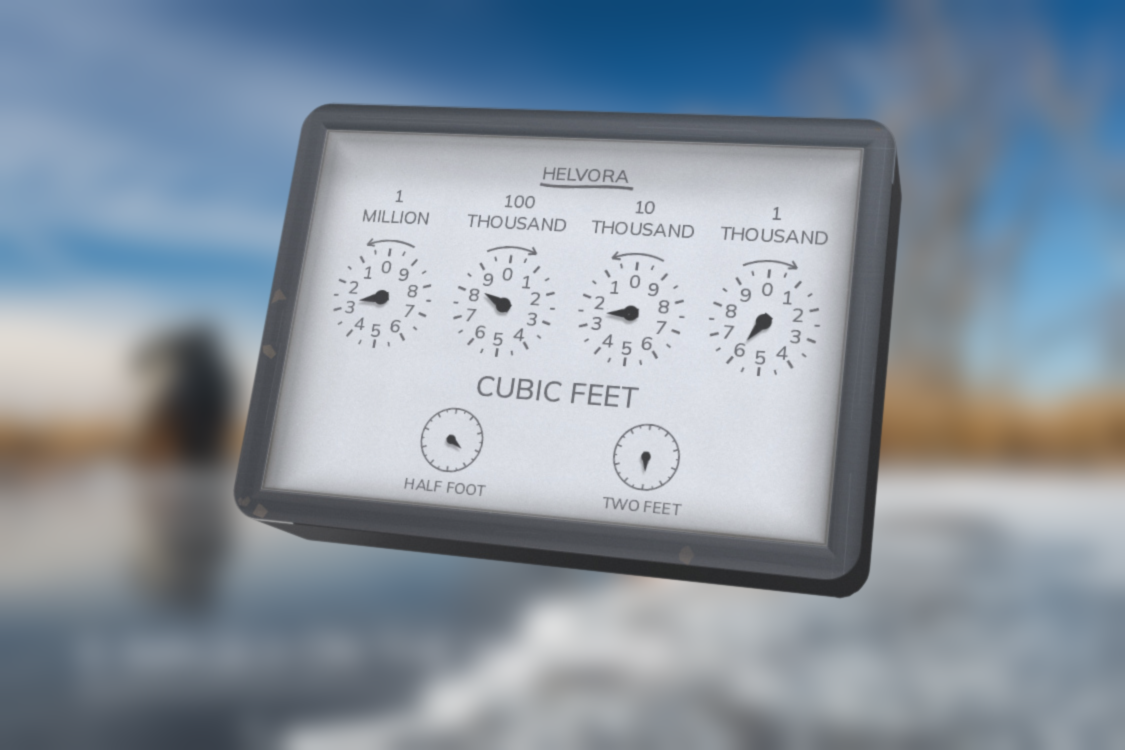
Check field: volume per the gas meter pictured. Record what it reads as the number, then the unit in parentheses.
282600 (ft³)
